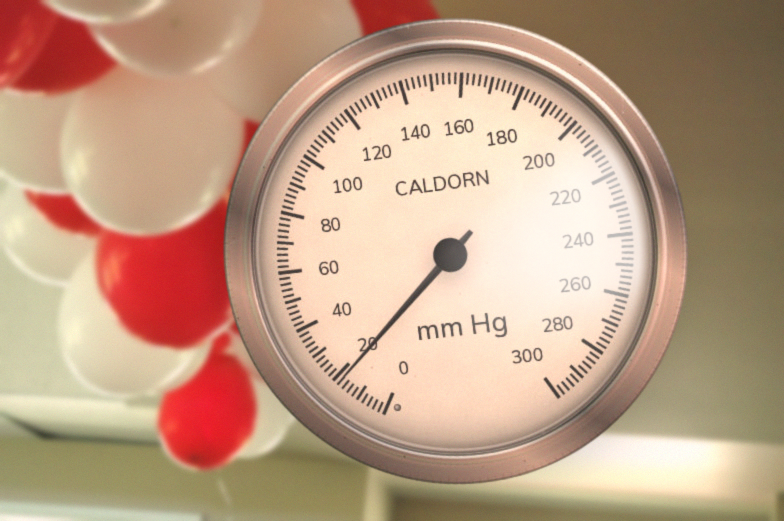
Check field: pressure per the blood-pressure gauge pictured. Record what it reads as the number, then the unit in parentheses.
18 (mmHg)
